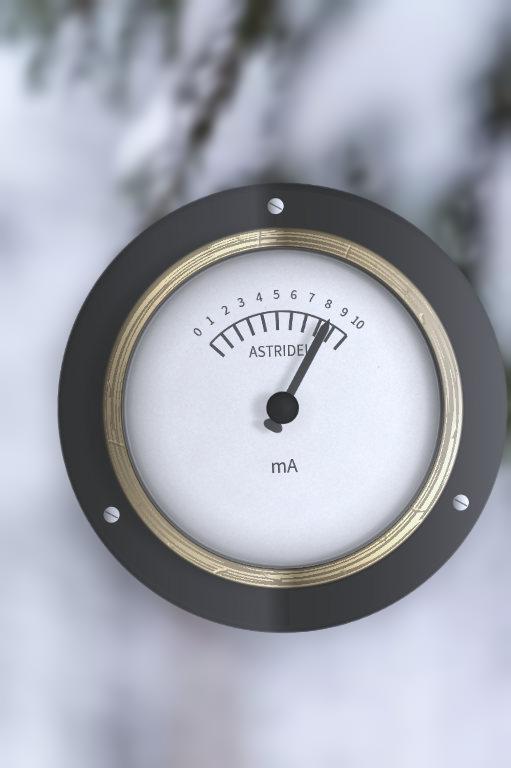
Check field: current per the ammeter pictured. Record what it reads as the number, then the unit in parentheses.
8.5 (mA)
